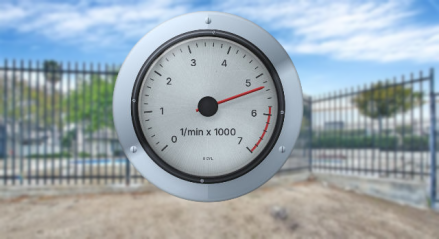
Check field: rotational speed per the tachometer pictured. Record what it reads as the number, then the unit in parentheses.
5300 (rpm)
